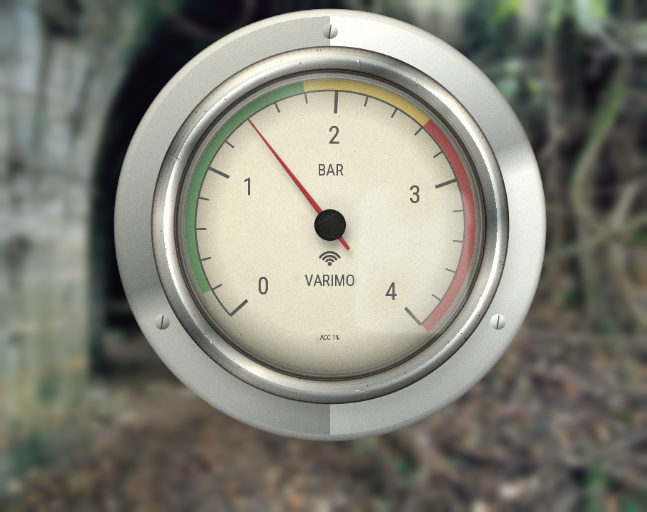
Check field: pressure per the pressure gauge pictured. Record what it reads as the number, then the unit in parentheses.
1.4 (bar)
